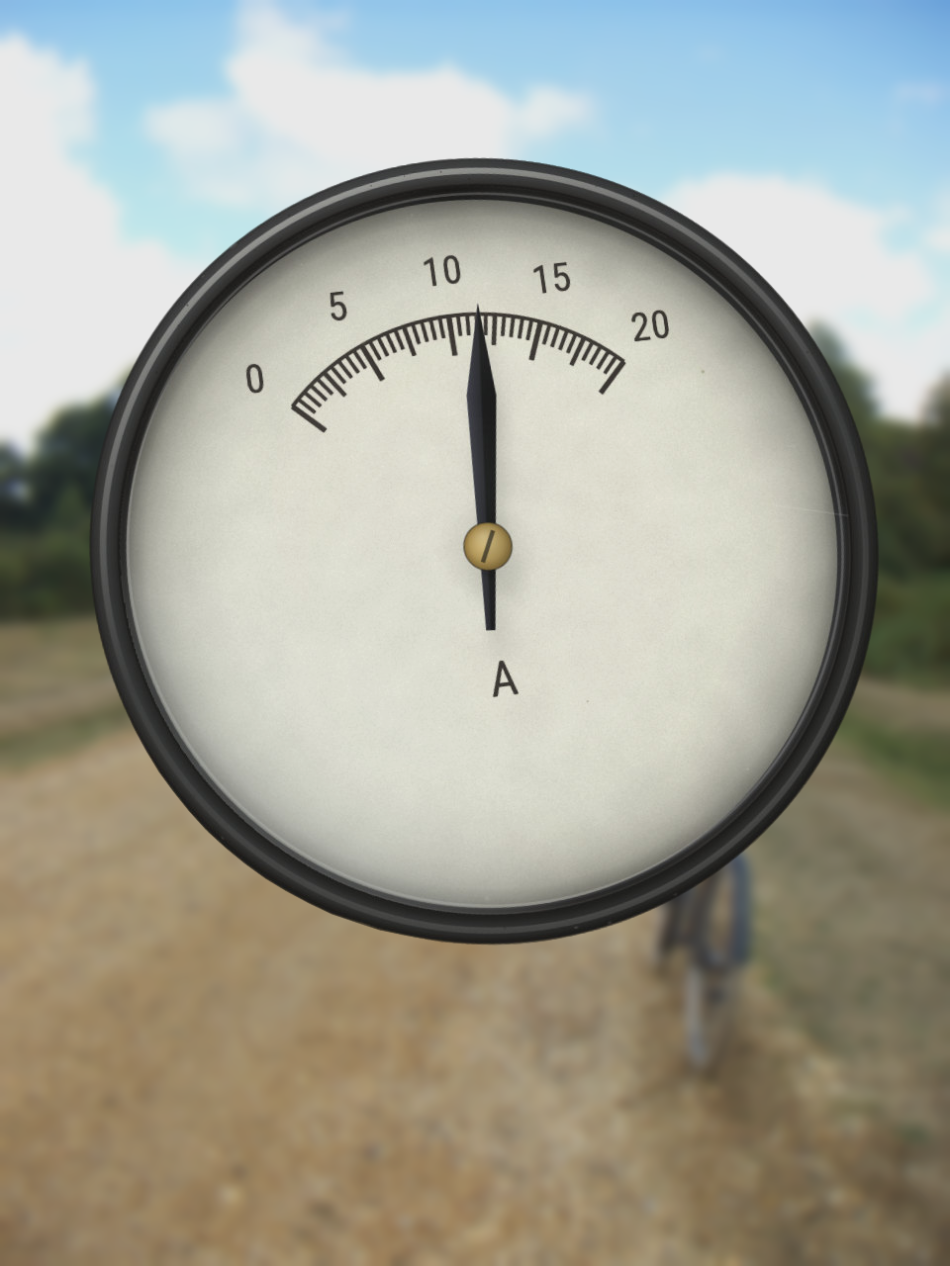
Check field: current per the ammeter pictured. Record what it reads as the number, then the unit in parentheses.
11.5 (A)
